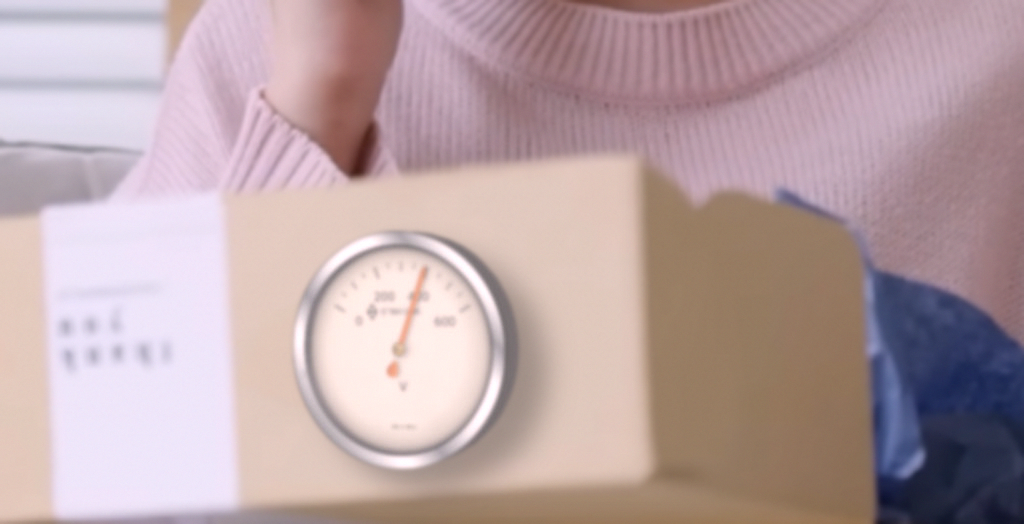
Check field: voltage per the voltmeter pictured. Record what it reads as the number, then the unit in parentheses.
400 (V)
